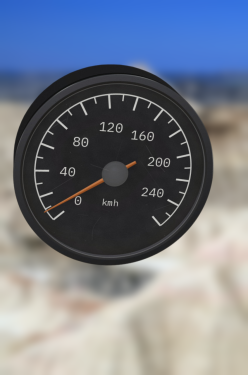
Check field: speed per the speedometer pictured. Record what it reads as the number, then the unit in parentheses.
10 (km/h)
